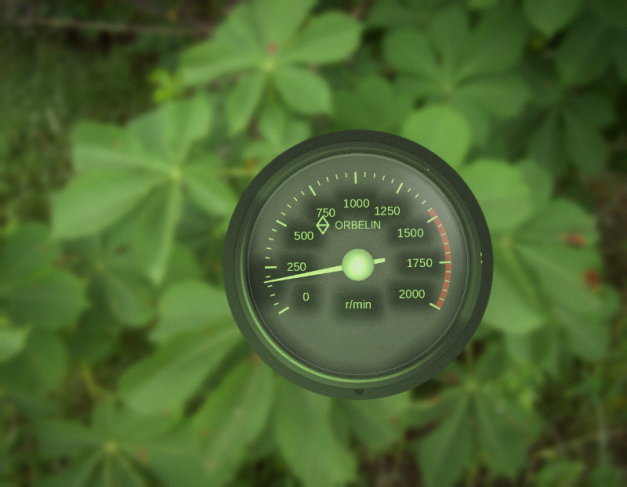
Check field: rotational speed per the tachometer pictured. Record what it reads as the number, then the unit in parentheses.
175 (rpm)
